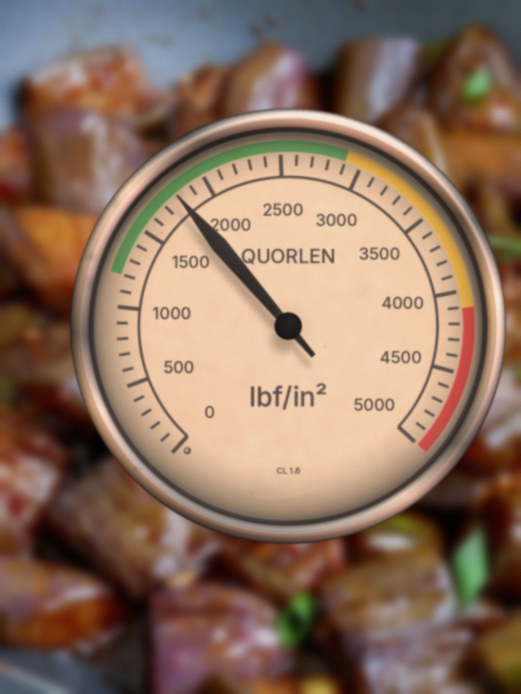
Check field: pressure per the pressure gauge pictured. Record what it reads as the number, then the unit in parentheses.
1800 (psi)
